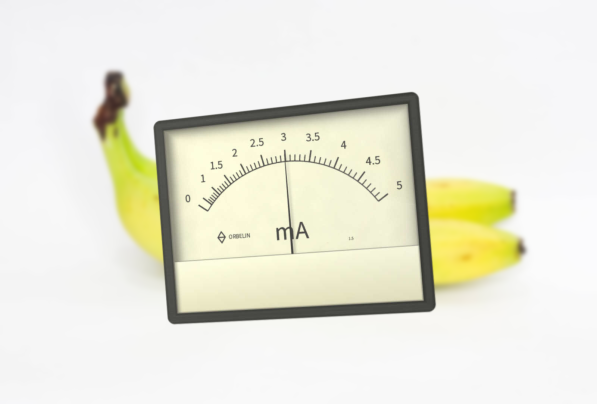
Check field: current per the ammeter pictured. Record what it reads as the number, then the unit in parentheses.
3 (mA)
